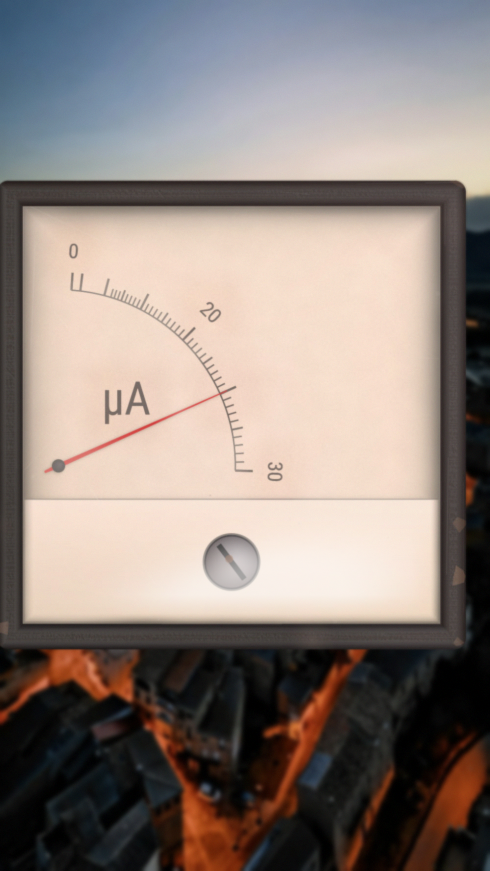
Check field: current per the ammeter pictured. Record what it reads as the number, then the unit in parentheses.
25 (µA)
